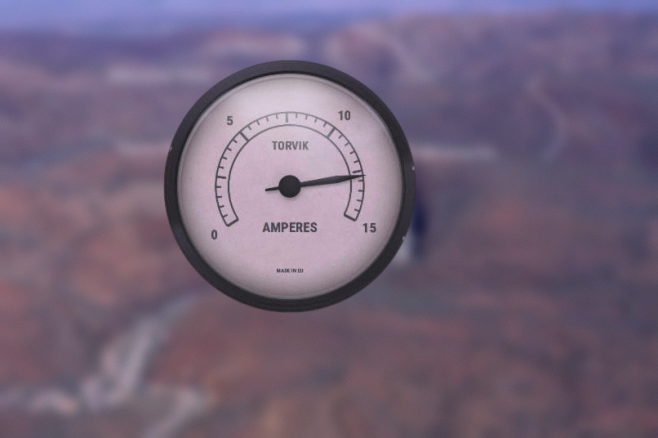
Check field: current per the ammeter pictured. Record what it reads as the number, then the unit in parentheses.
12.75 (A)
